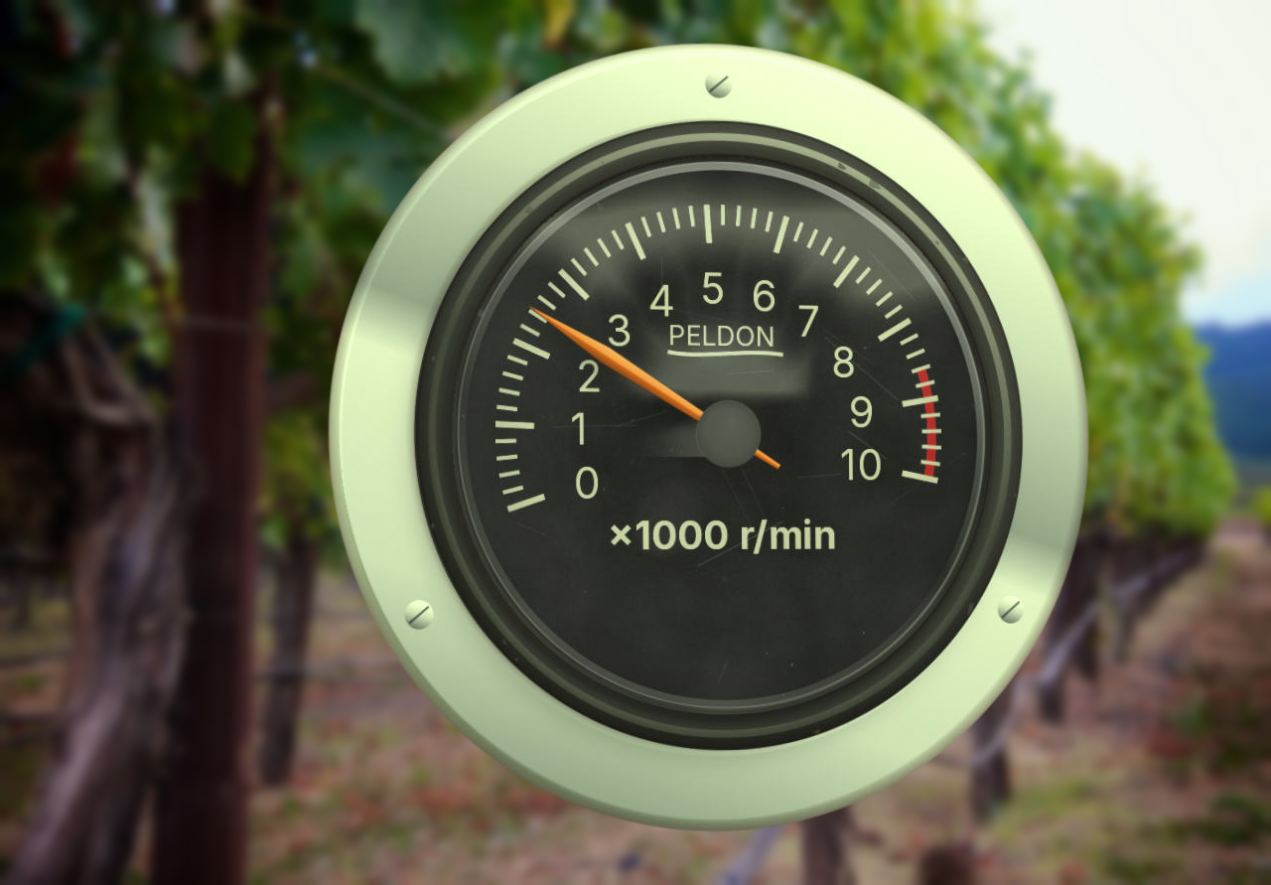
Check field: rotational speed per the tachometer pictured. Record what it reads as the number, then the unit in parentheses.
2400 (rpm)
